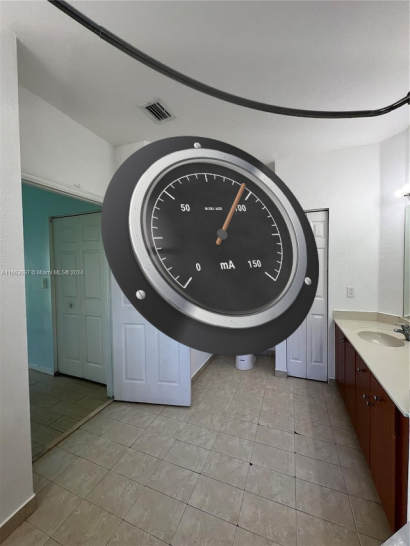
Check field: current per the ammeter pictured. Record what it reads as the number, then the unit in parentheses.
95 (mA)
